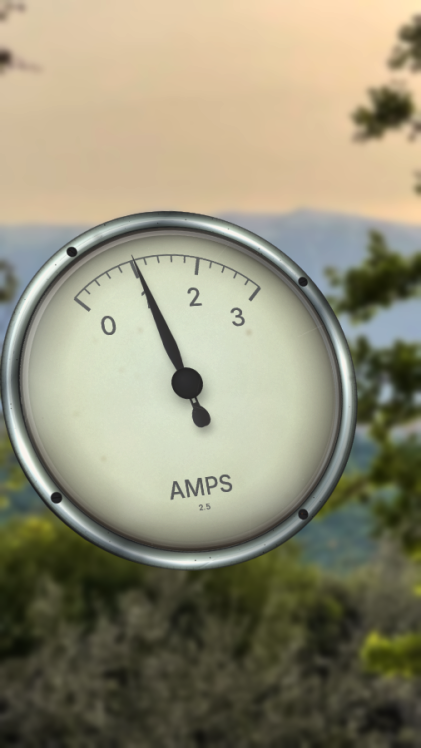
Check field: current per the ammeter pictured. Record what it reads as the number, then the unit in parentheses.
1 (A)
